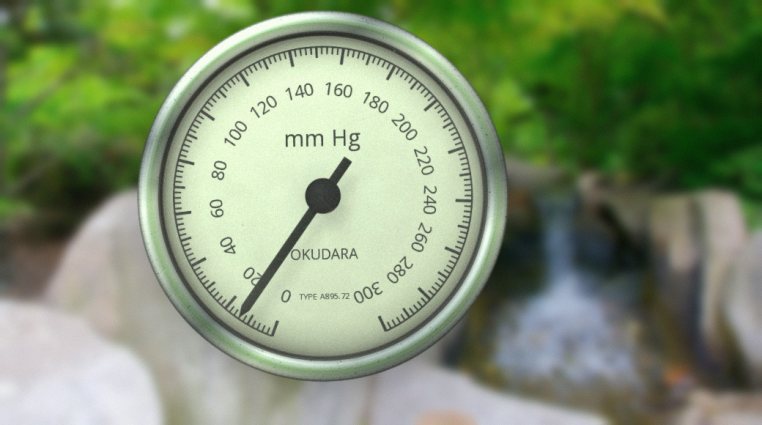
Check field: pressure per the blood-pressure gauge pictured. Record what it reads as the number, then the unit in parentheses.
14 (mmHg)
